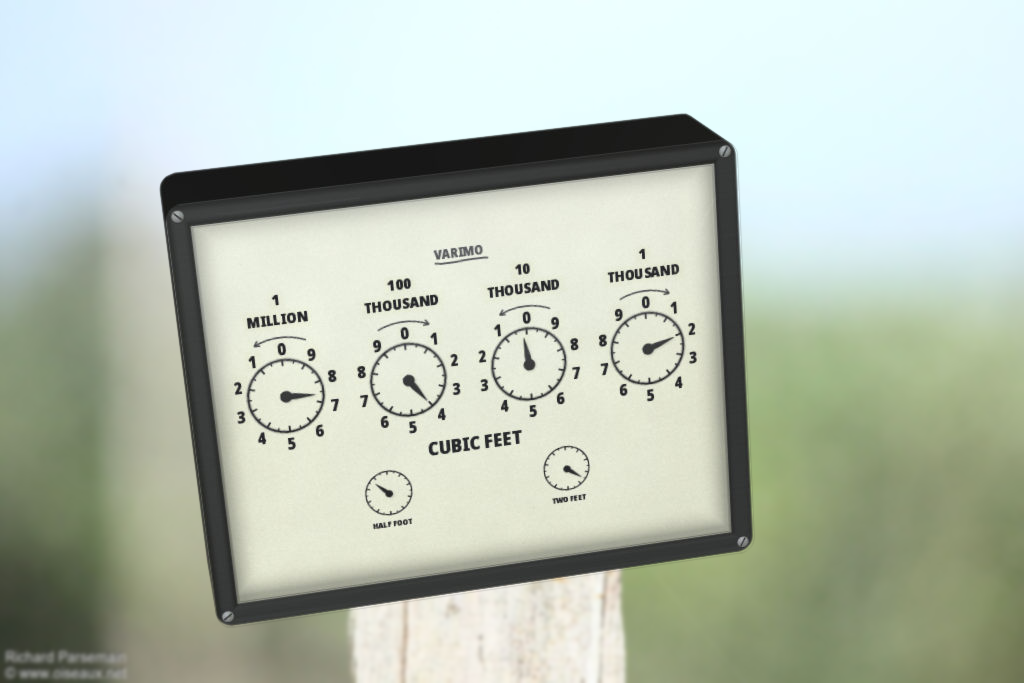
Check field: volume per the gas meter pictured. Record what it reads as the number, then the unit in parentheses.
740200 (ft³)
